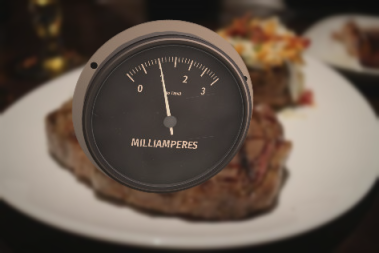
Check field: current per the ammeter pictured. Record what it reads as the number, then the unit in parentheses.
1 (mA)
